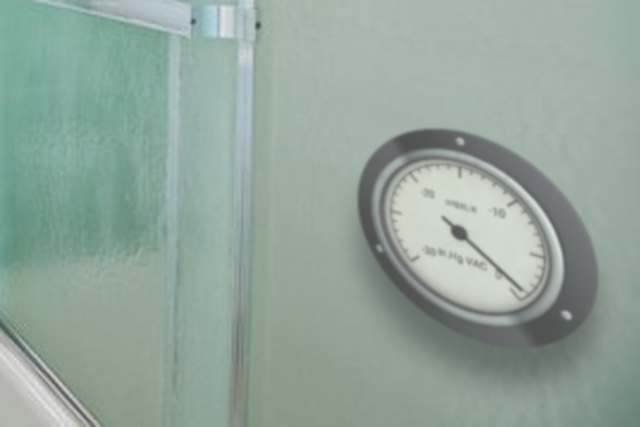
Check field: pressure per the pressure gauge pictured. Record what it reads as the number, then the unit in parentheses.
-1 (inHg)
